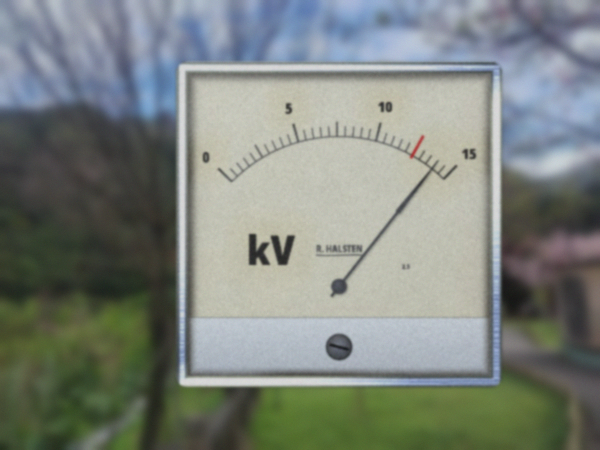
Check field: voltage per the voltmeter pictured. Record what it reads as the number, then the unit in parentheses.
14 (kV)
